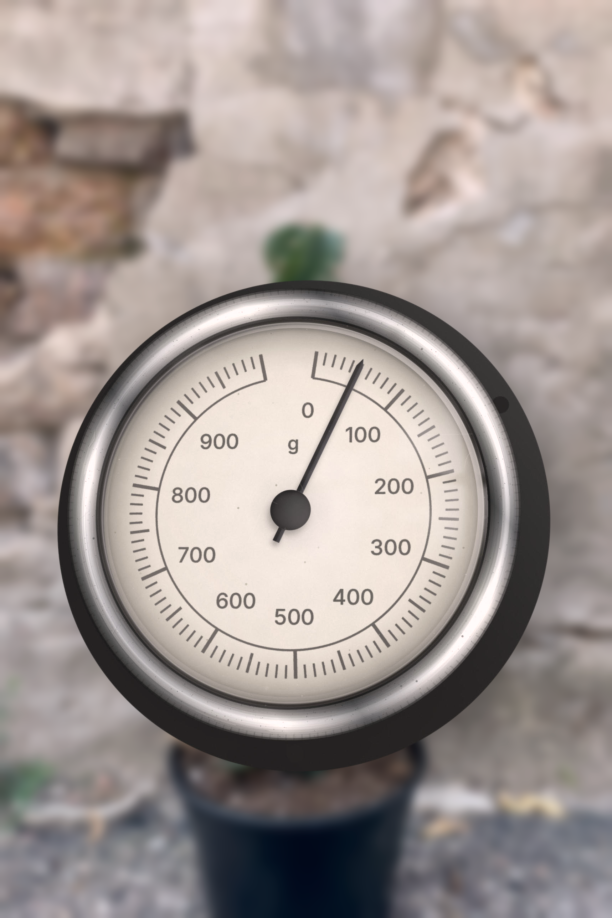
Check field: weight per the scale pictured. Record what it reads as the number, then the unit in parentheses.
50 (g)
